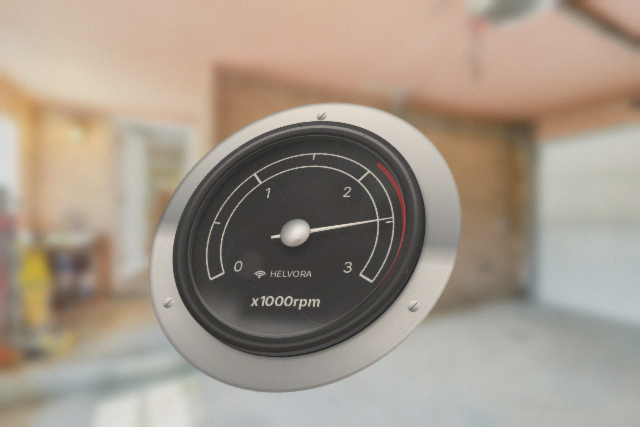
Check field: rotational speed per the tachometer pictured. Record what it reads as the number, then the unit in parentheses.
2500 (rpm)
